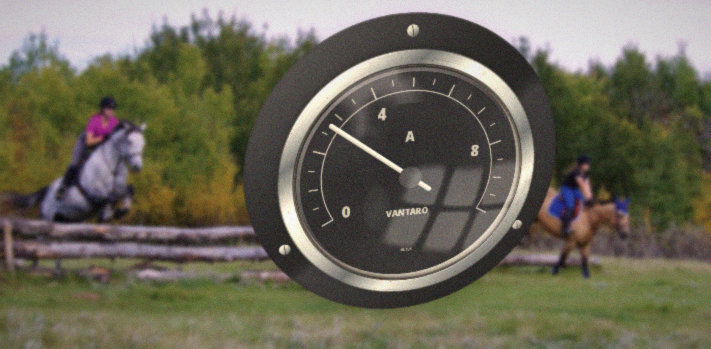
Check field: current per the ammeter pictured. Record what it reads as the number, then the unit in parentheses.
2.75 (A)
